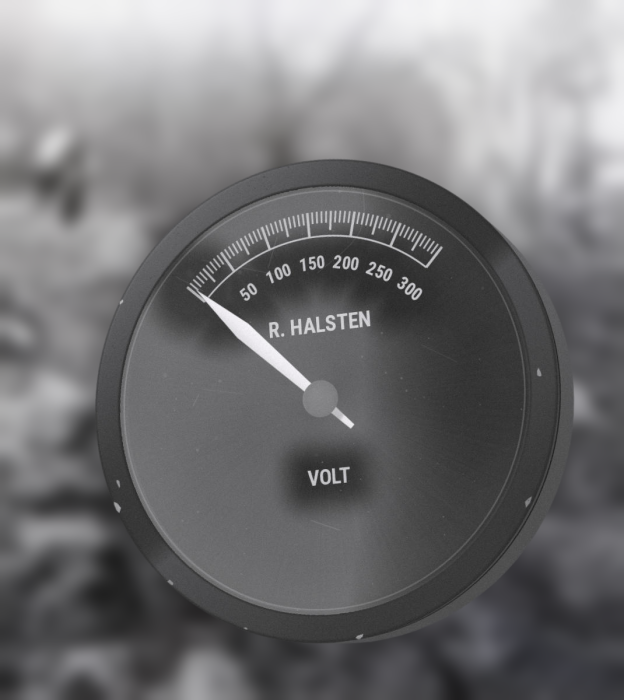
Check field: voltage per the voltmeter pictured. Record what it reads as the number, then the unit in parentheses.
5 (V)
